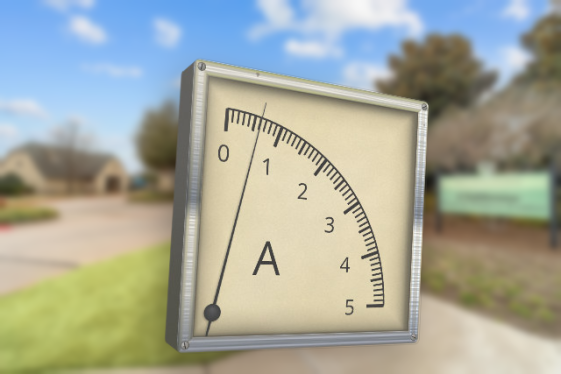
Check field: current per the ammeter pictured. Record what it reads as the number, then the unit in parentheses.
0.6 (A)
